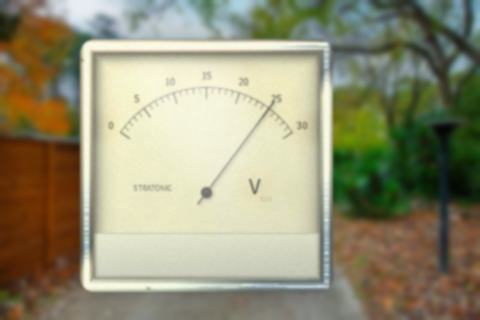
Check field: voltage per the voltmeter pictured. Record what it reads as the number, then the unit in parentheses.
25 (V)
